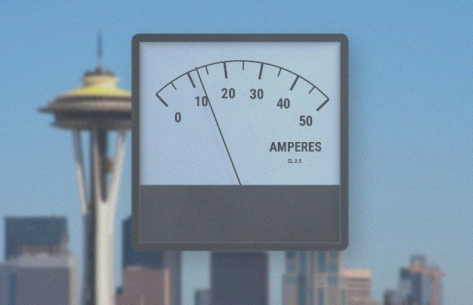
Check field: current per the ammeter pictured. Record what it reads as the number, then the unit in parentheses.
12.5 (A)
